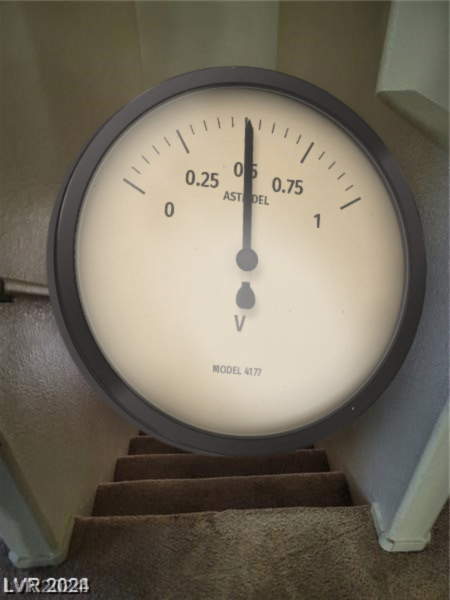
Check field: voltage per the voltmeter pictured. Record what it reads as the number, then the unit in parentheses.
0.5 (V)
